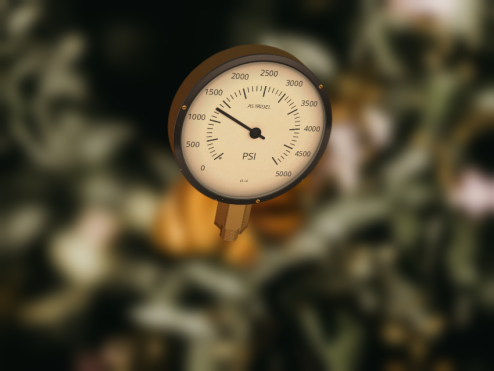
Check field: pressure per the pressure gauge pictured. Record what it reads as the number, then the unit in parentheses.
1300 (psi)
